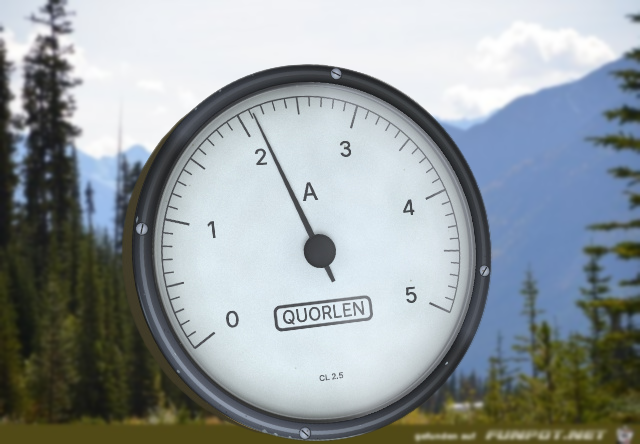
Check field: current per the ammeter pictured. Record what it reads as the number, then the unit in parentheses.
2.1 (A)
